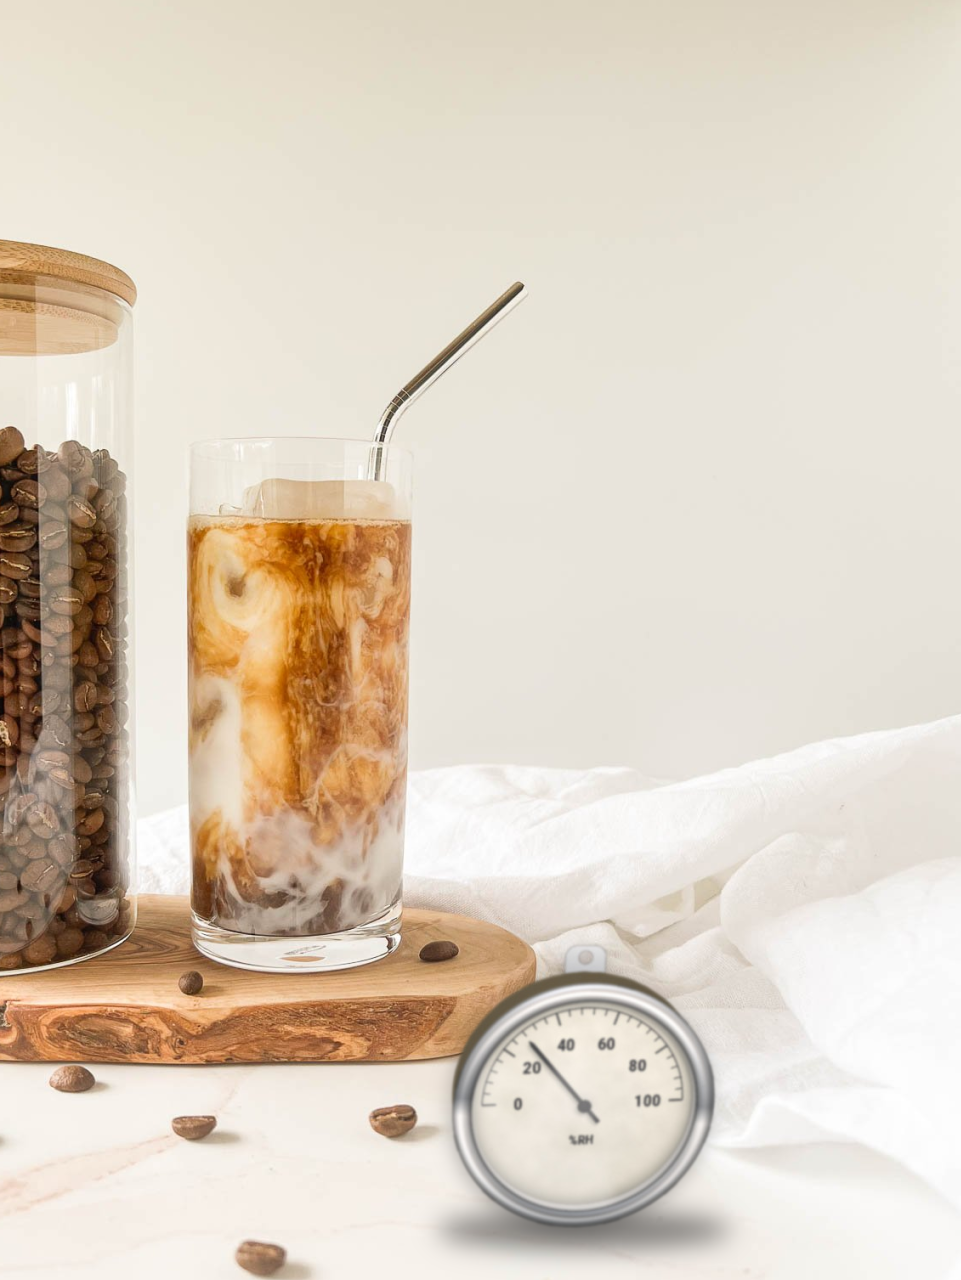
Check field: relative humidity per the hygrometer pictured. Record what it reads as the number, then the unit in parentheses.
28 (%)
